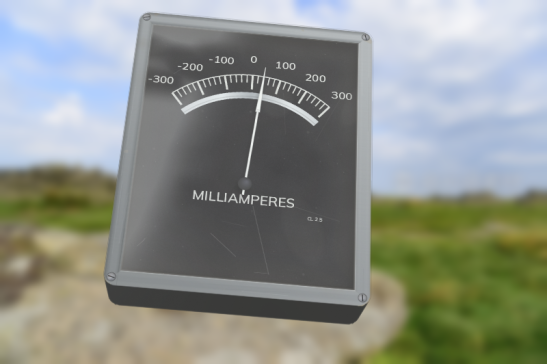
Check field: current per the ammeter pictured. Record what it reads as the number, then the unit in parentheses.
40 (mA)
